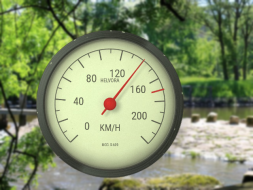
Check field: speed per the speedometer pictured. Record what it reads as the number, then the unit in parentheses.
140 (km/h)
